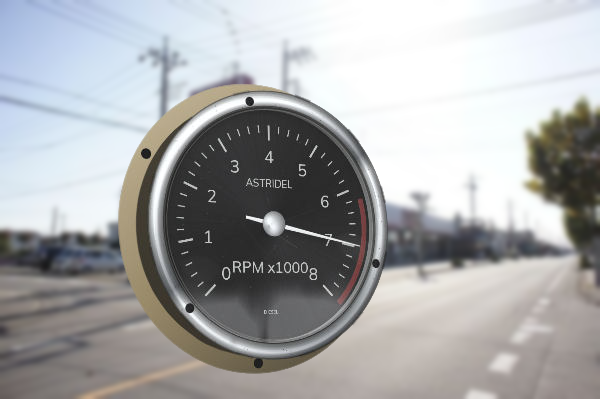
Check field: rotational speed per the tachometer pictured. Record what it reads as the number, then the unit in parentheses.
7000 (rpm)
